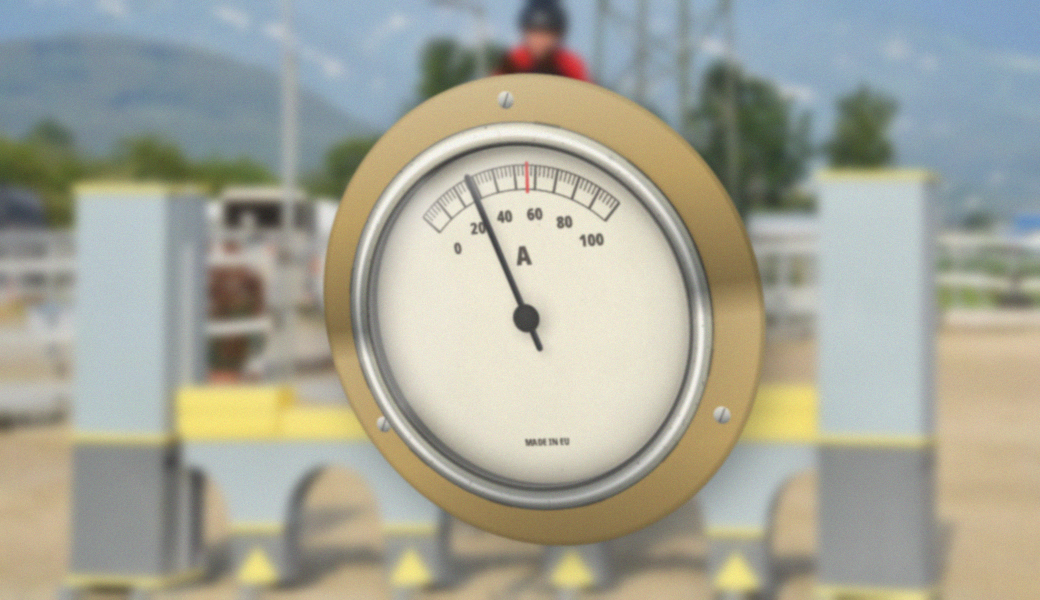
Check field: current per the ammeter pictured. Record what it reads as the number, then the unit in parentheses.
30 (A)
